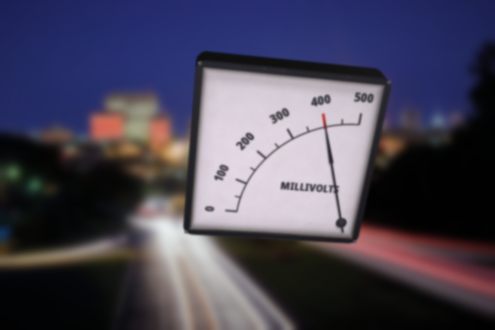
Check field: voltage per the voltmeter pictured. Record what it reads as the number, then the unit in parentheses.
400 (mV)
